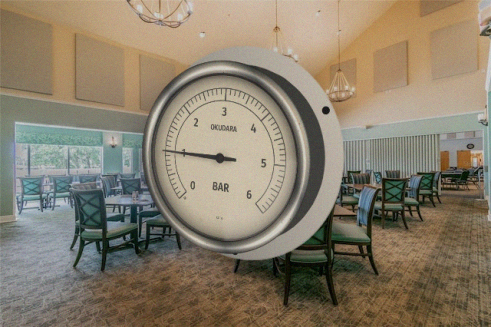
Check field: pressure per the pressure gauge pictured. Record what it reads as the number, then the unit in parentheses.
1 (bar)
